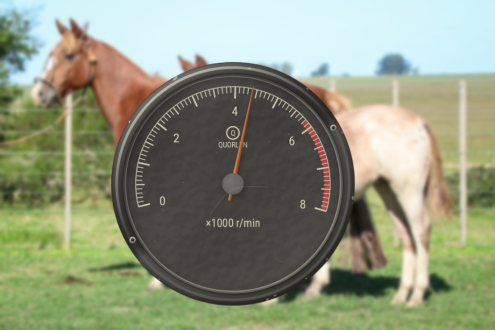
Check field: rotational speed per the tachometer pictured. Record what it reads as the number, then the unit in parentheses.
4400 (rpm)
